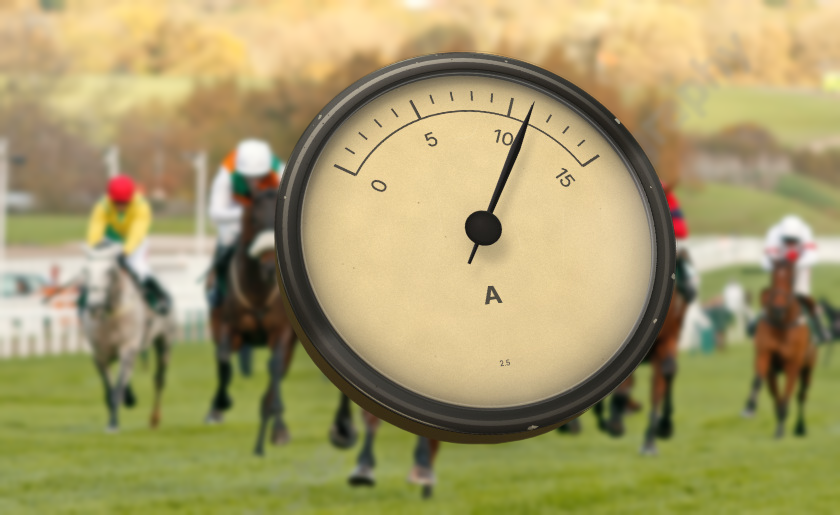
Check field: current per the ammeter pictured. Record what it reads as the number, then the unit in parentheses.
11 (A)
